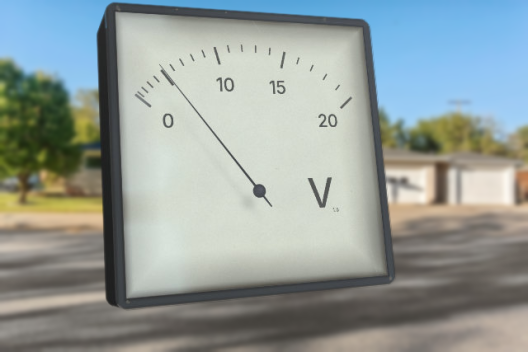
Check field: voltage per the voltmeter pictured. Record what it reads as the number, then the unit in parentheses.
5 (V)
